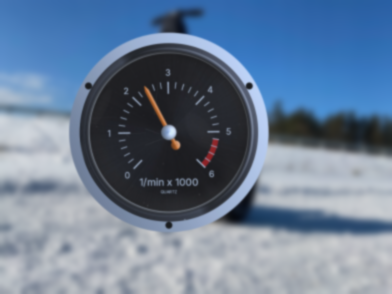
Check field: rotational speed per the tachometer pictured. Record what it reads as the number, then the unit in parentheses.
2400 (rpm)
